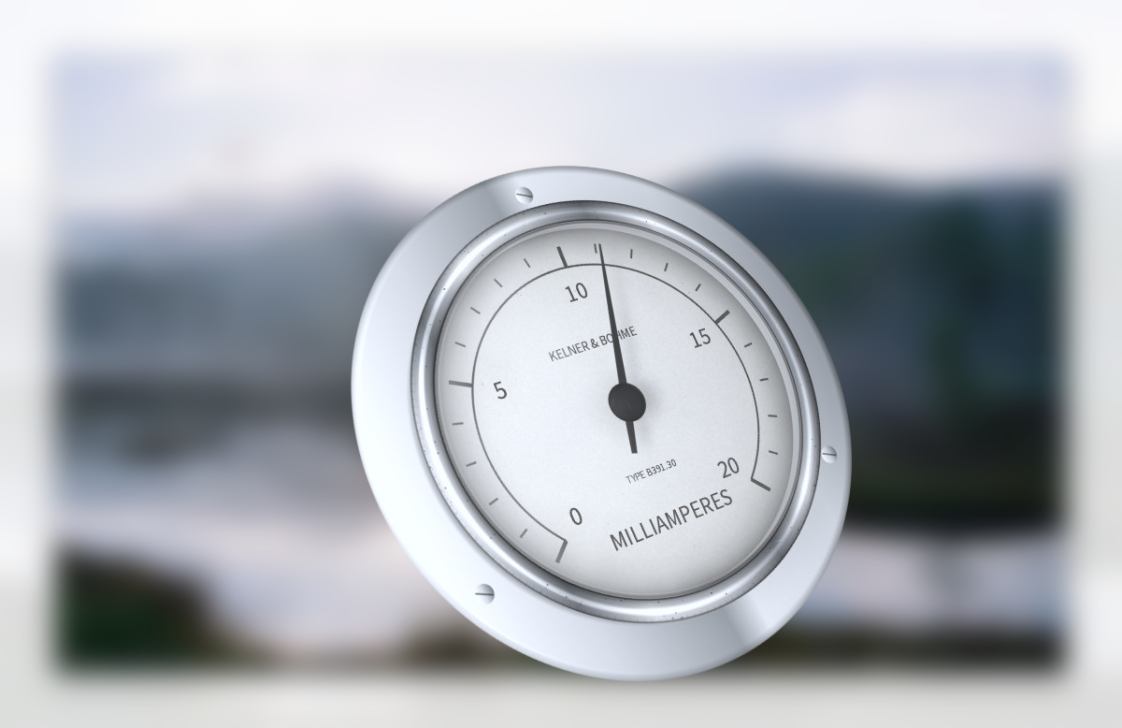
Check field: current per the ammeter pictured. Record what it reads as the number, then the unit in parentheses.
11 (mA)
